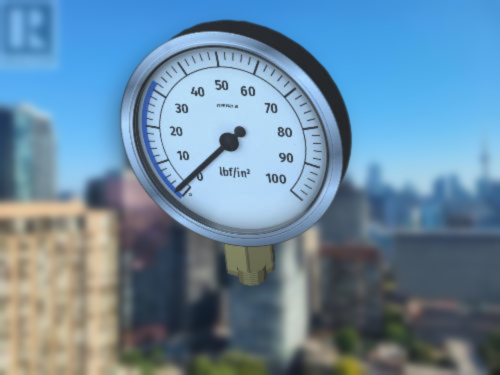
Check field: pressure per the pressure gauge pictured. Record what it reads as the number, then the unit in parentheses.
2 (psi)
